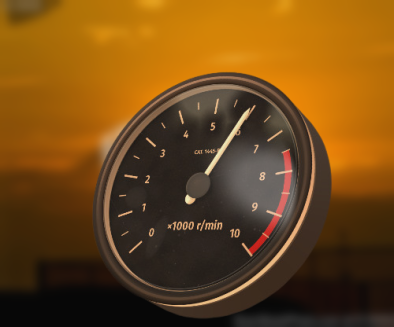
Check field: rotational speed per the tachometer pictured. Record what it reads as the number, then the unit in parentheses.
6000 (rpm)
